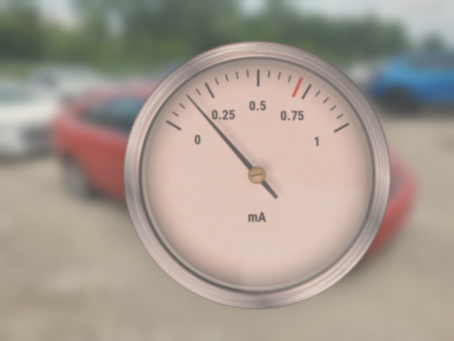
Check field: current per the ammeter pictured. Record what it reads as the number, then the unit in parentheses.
0.15 (mA)
